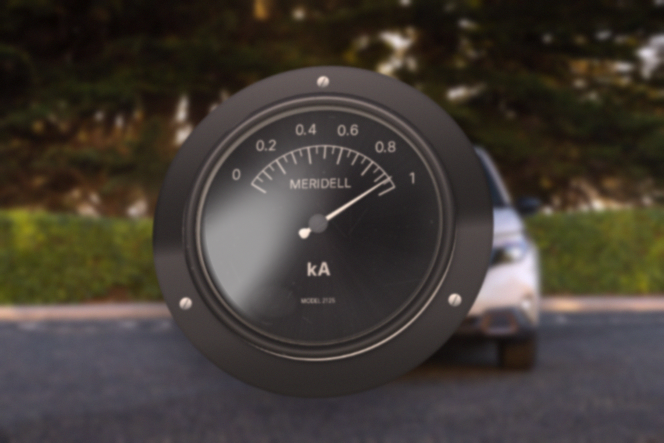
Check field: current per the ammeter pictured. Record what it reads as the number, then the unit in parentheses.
0.95 (kA)
